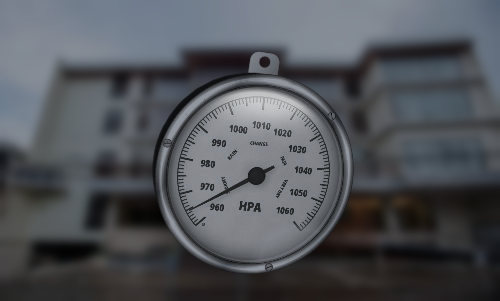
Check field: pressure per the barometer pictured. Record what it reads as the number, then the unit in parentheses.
965 (hPa)
